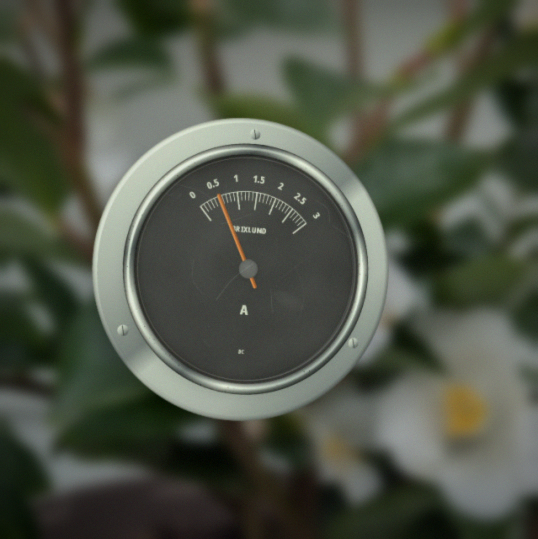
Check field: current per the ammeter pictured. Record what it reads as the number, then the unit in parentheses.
0.5 (A)
